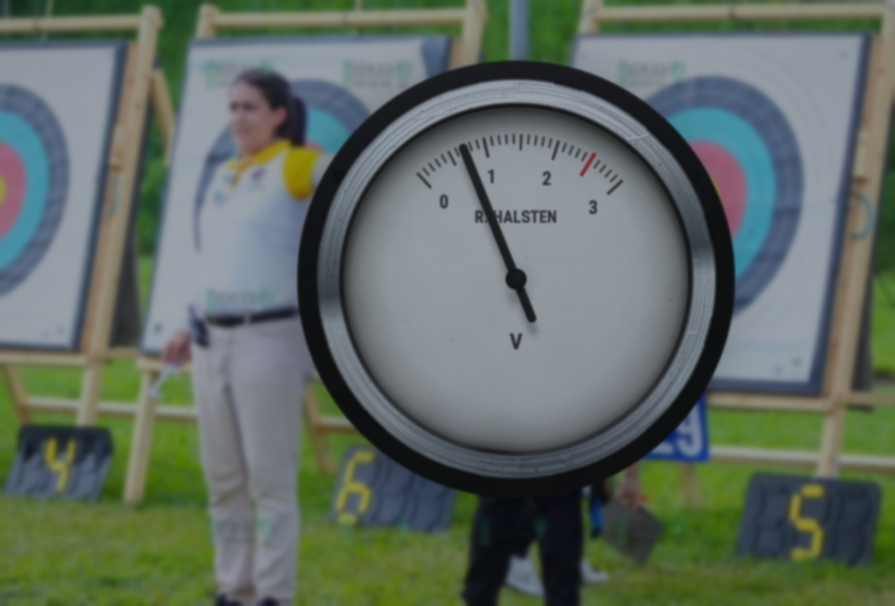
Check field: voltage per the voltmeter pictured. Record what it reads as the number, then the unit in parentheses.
0.7 (V)
